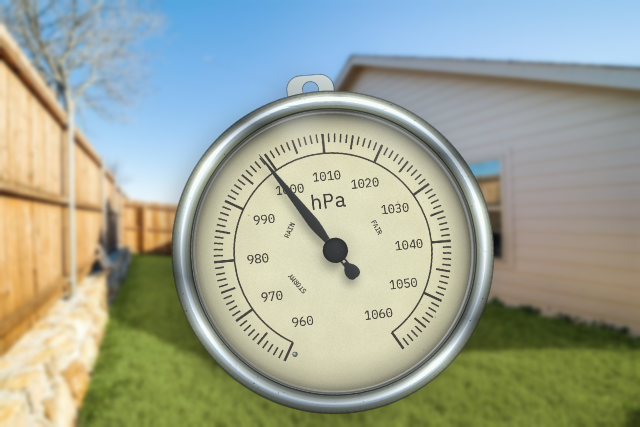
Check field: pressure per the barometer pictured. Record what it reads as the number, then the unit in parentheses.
999 (hPa)
